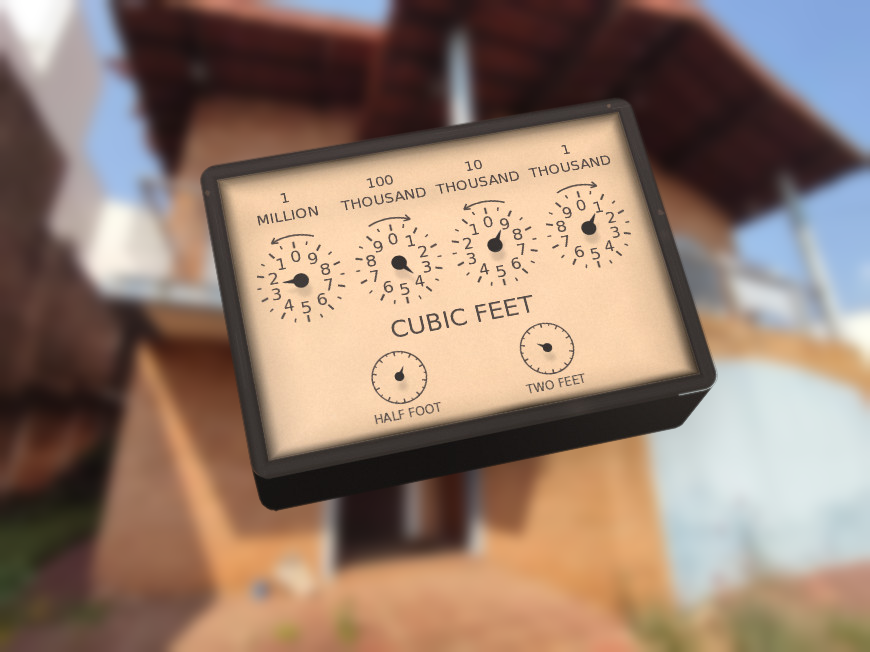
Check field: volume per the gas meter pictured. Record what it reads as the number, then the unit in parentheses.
239100 (ft³)
